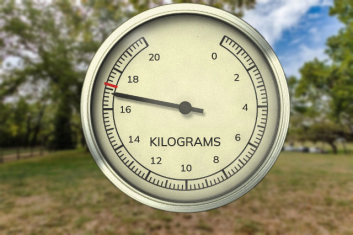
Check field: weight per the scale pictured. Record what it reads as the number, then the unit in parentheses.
16.8 (kg)
